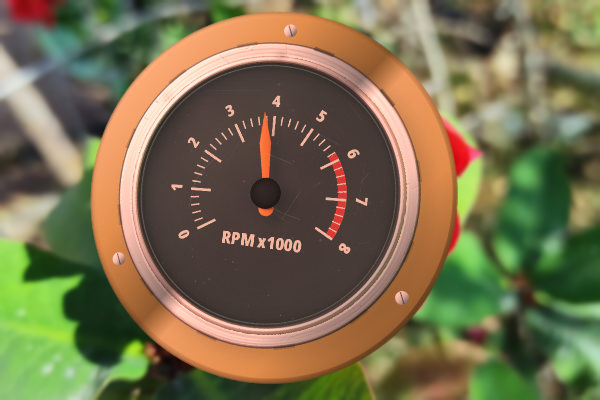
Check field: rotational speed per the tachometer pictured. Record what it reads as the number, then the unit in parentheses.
3800 (rpm)
